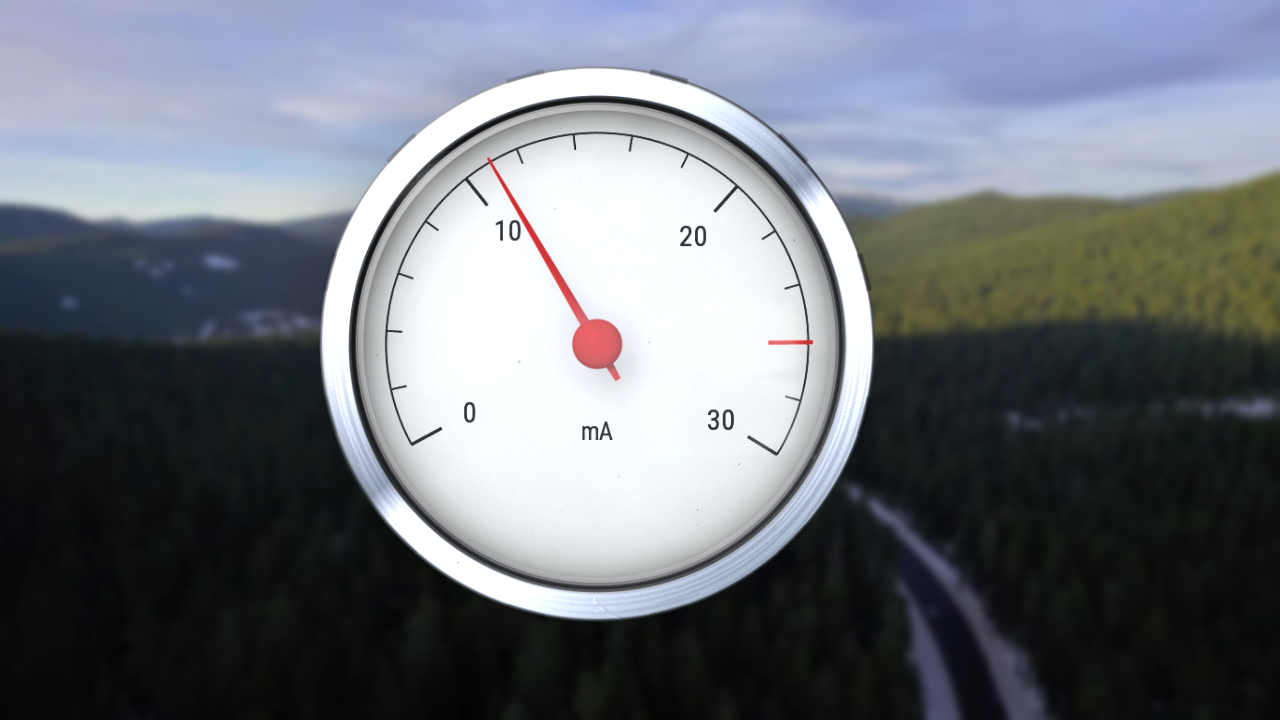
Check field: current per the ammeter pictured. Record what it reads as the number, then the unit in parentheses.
11 (mA)
